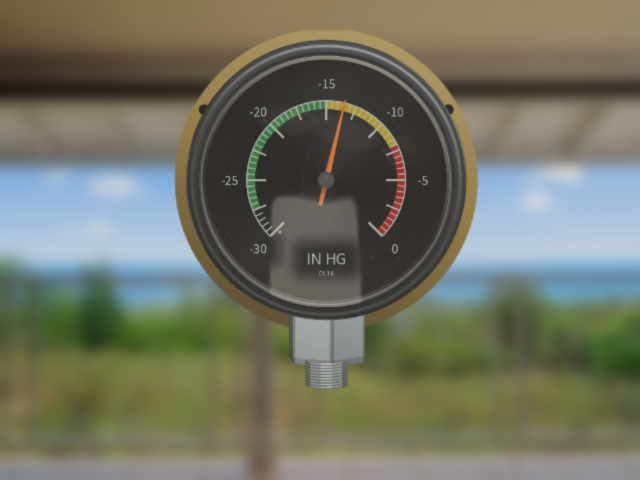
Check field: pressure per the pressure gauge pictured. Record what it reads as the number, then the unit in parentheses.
-13.5 (inHg)
